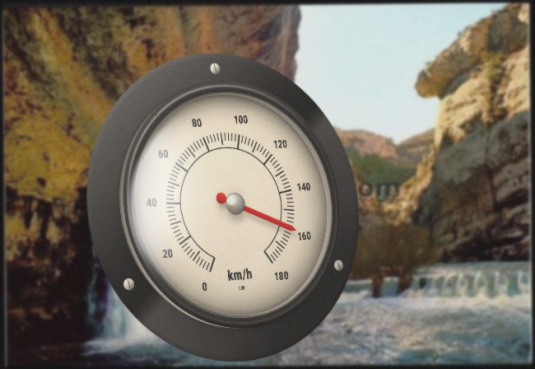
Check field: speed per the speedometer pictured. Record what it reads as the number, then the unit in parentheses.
160 (km/h)
